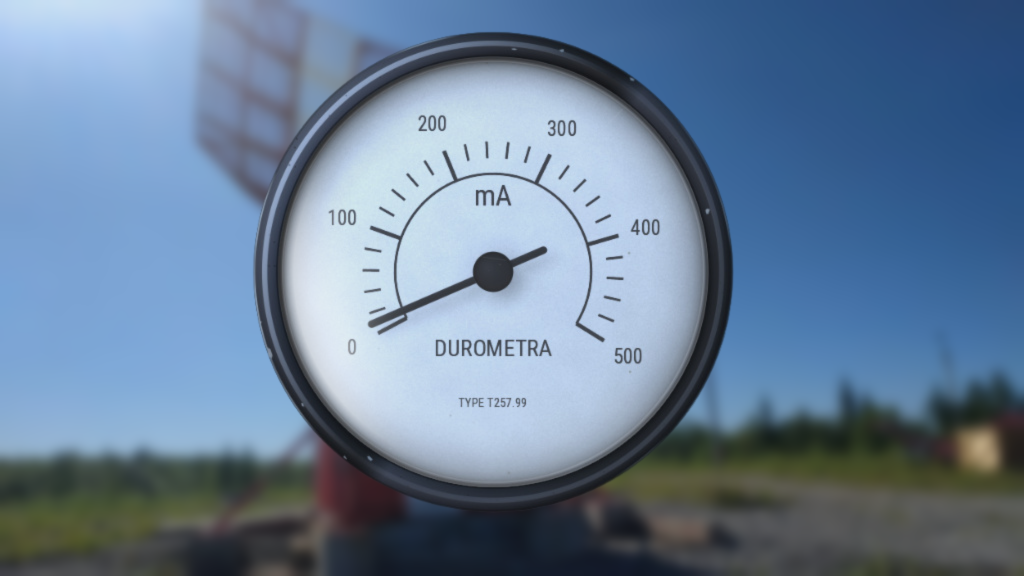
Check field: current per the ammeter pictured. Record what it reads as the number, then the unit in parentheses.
10 (mA)
